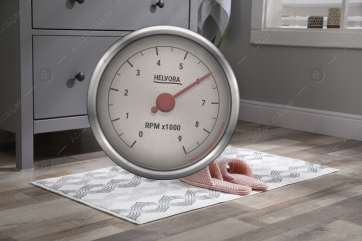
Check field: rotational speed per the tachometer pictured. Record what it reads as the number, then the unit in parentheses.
6000 (rpm)
